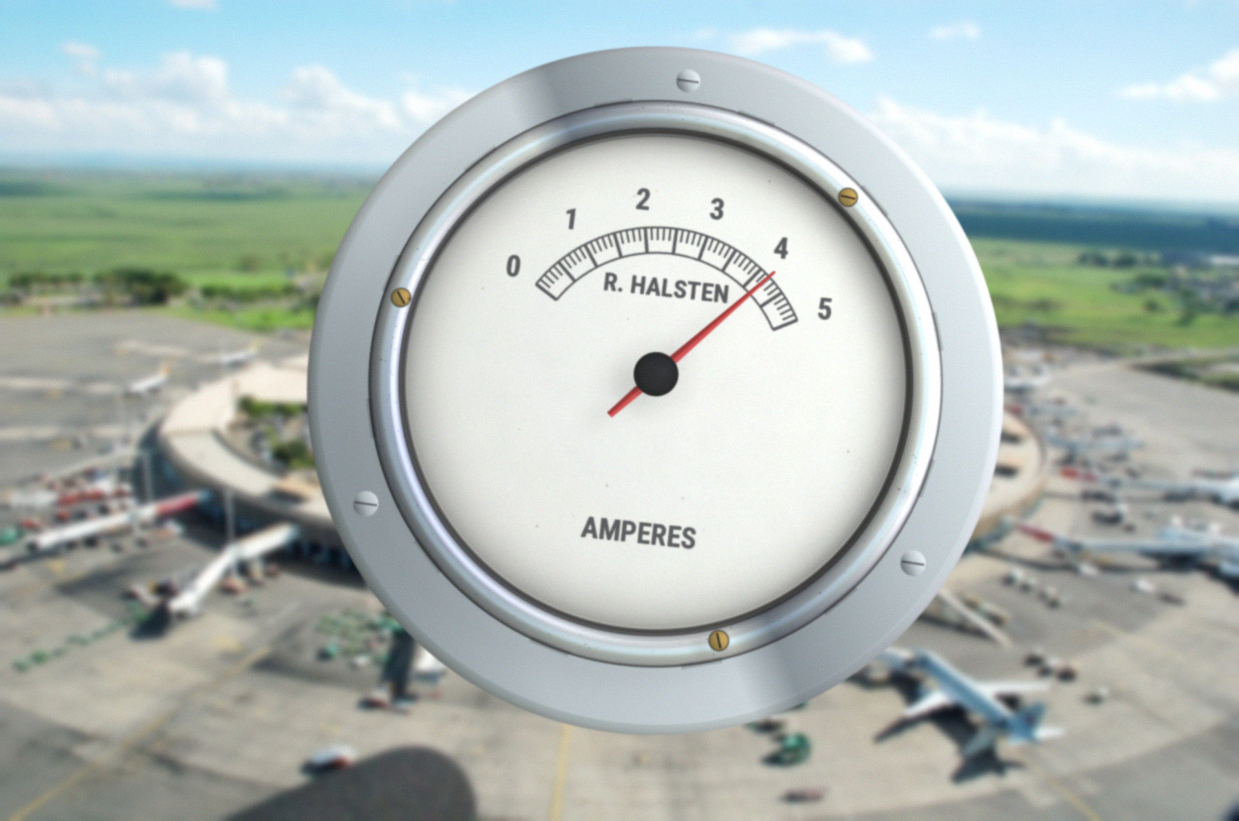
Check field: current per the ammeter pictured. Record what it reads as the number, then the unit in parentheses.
4.2 (A)
